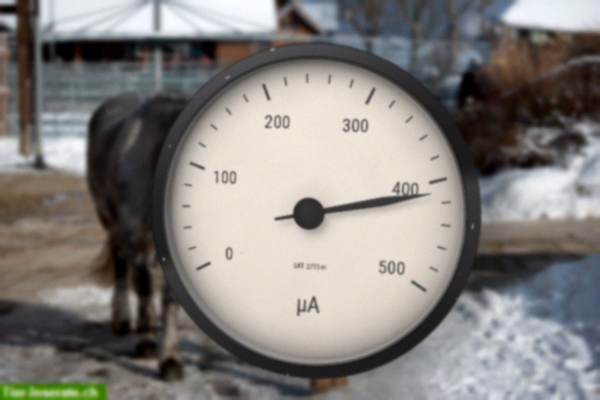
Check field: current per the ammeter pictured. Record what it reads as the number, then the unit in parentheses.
410 (µA)
